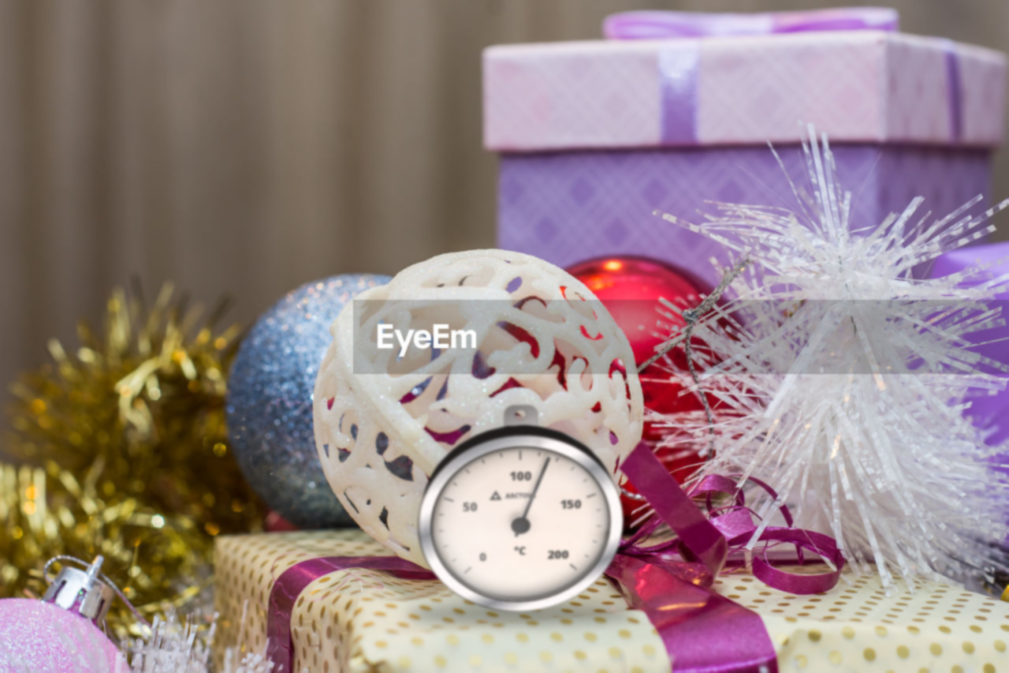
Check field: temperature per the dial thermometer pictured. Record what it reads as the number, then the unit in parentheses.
115 (°C)
